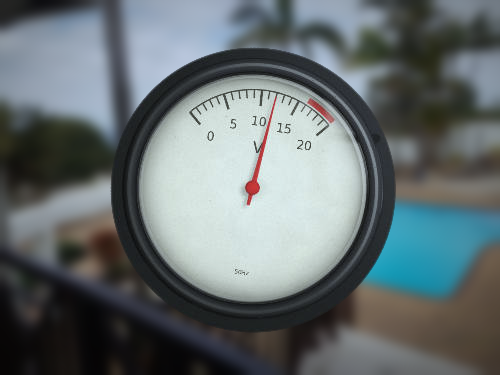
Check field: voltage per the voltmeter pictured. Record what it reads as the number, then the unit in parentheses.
12 (V)
